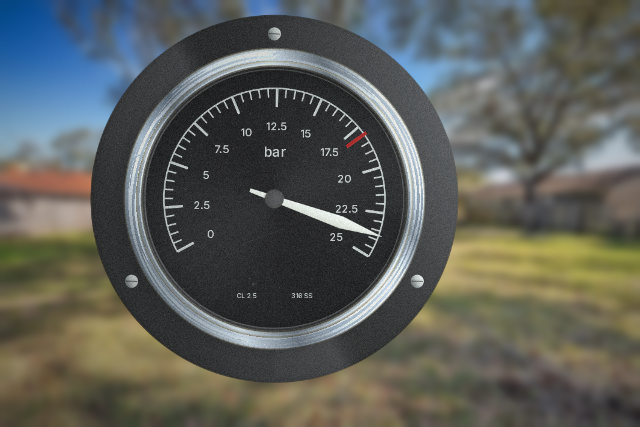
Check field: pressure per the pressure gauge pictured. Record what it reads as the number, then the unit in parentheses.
23.75 (bar)
